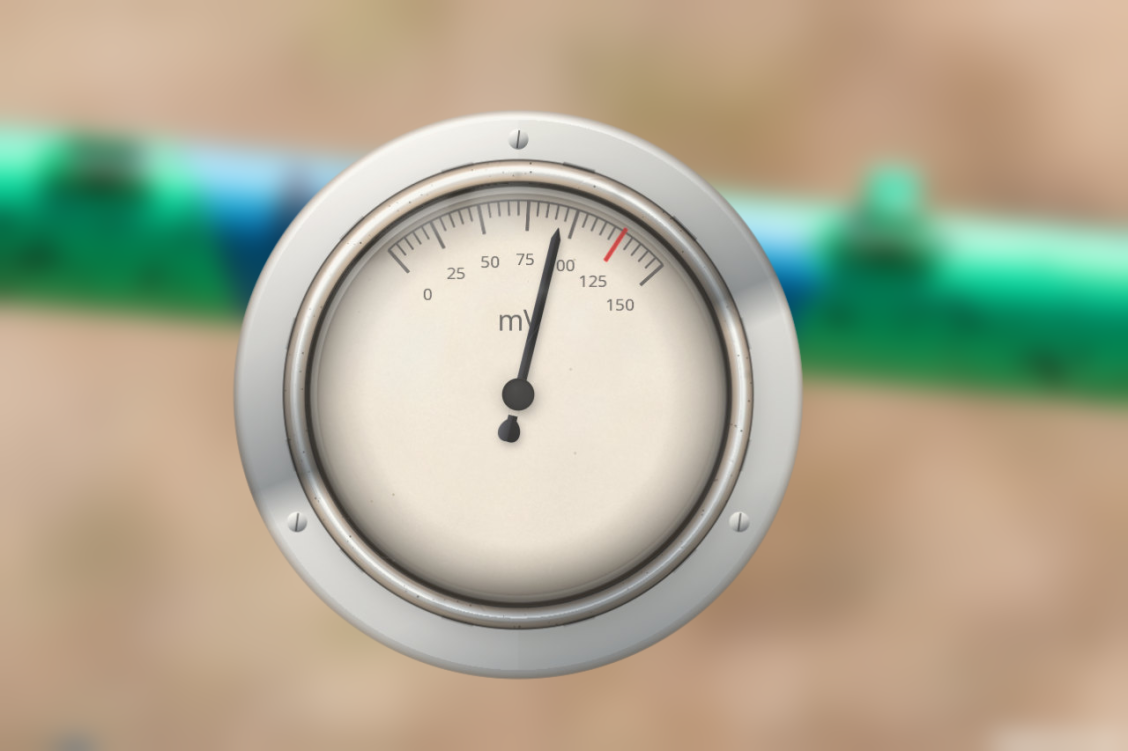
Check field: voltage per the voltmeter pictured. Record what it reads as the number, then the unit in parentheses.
92.5 (mV)
